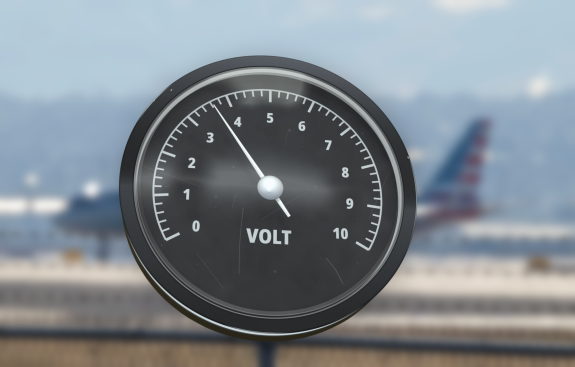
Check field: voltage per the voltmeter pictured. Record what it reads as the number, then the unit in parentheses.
3.6 (V)
